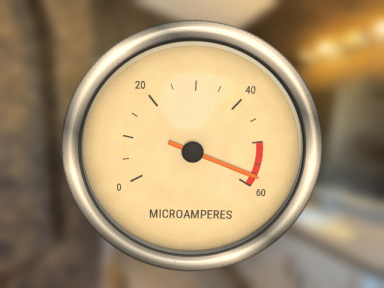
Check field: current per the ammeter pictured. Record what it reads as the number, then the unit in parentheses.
57.5 (µA)
